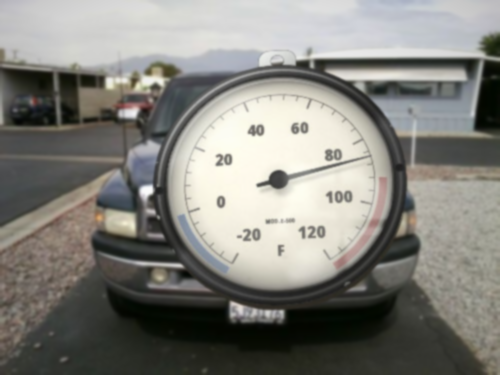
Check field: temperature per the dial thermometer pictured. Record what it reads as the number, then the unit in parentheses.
86 (°F)
